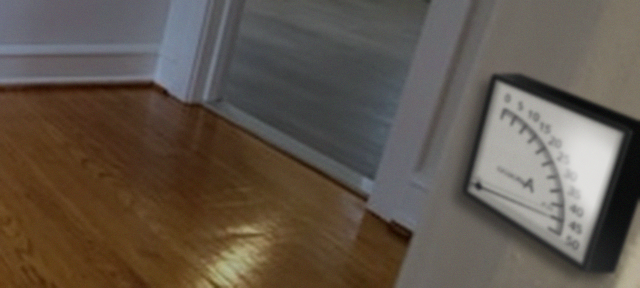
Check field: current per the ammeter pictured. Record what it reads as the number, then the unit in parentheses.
45 (A)
